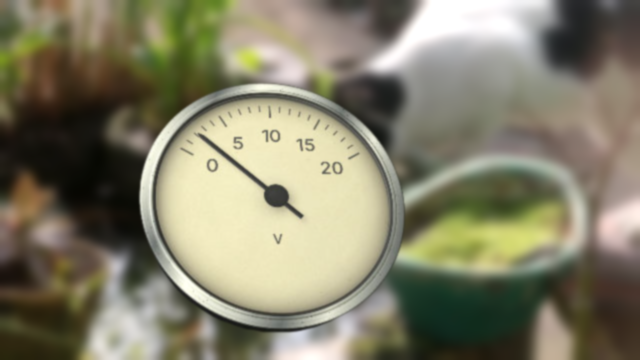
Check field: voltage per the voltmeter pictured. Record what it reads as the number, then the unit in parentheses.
2 (V)
